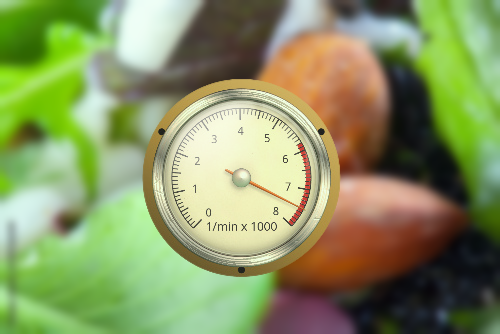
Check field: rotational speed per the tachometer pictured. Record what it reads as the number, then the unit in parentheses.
7500 (rpm)
